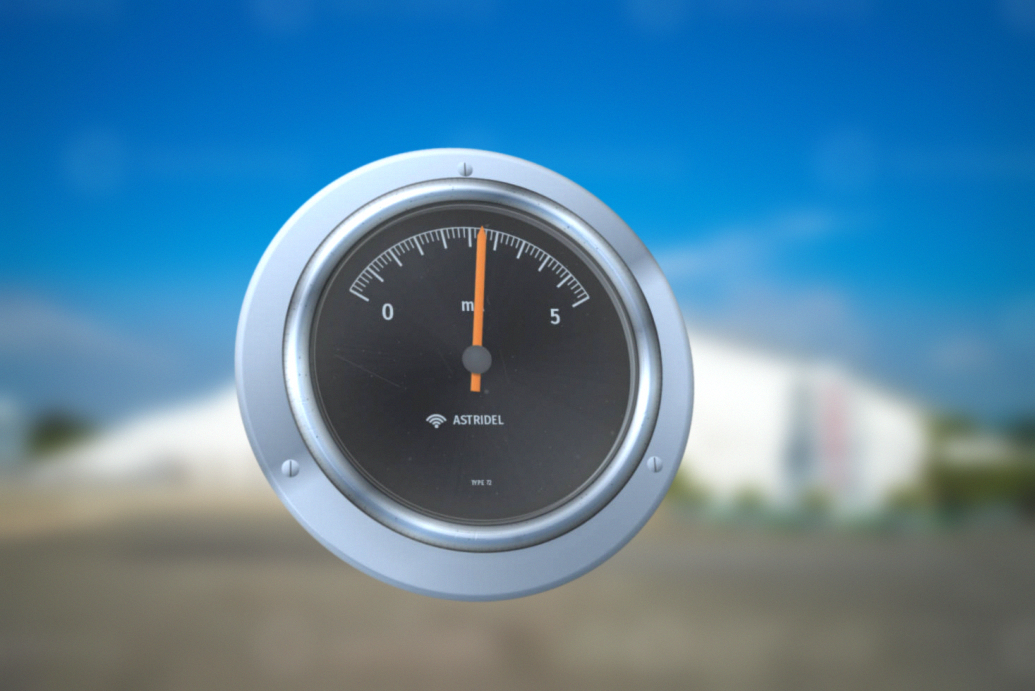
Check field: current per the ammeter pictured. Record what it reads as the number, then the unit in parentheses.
2.7 (mA)
